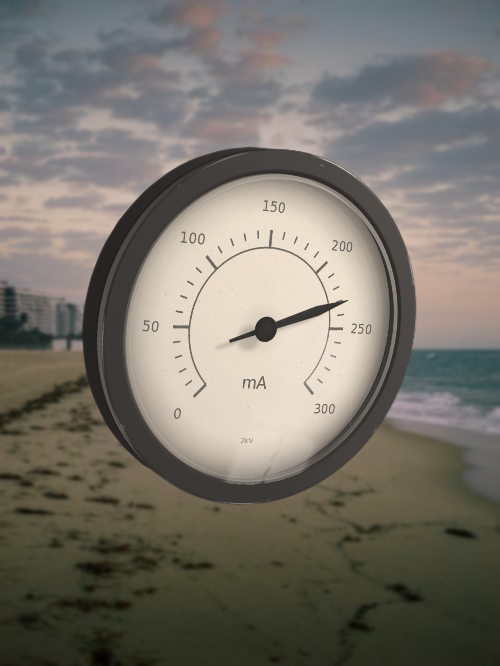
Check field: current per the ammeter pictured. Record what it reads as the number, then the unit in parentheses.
230 (mA)
